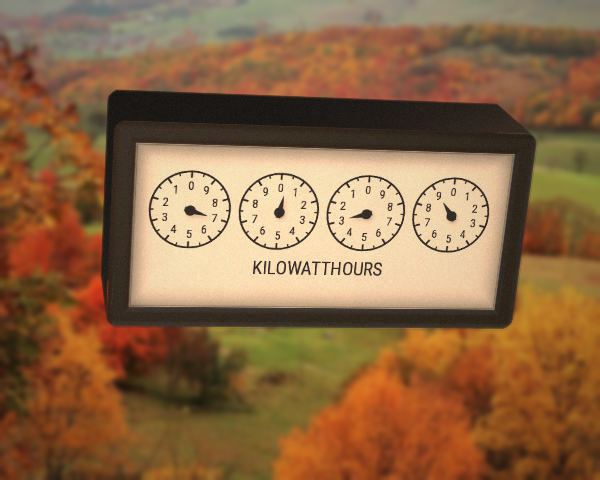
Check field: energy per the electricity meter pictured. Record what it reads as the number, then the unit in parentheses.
7029 (kWh)
